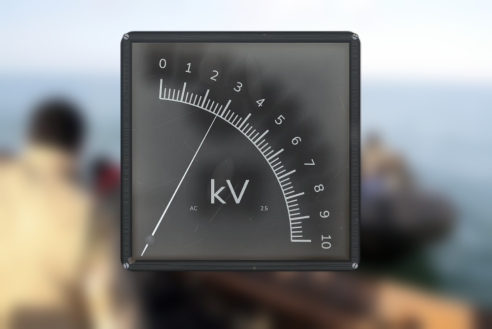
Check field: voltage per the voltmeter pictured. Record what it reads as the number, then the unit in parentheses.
2.8 (kV)
